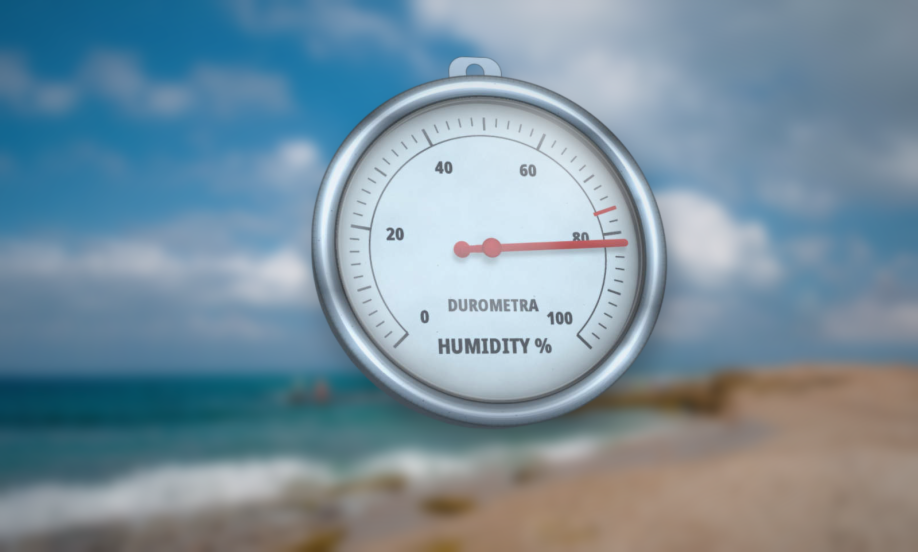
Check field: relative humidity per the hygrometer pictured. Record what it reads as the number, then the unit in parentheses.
82 (%)
